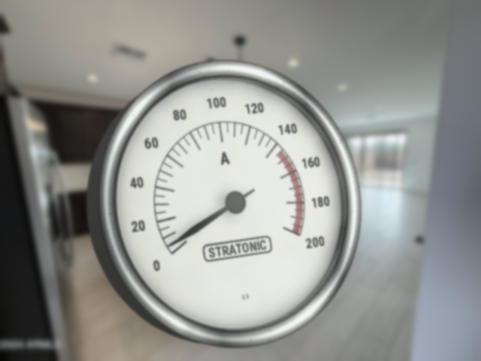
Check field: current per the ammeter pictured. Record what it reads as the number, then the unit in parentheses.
5 (A)
